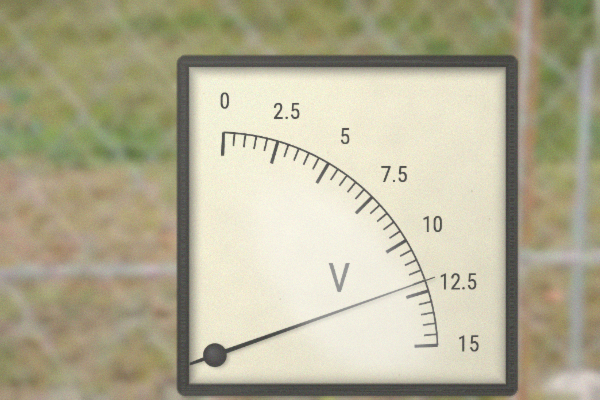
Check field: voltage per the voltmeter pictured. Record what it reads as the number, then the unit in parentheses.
12 (V)
